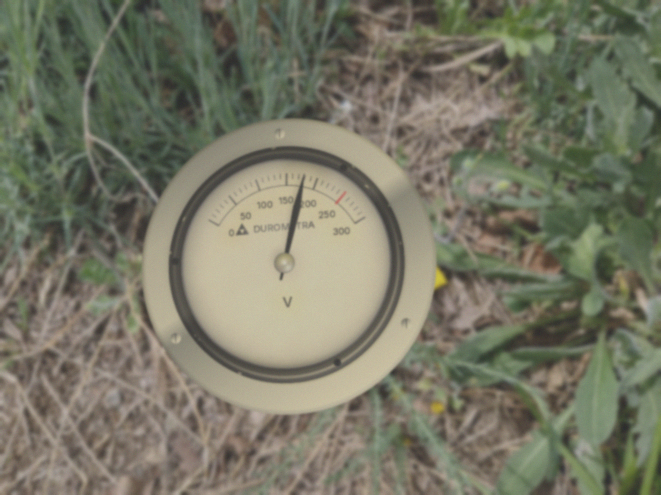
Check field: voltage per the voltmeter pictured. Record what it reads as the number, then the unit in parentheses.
180 (V)
